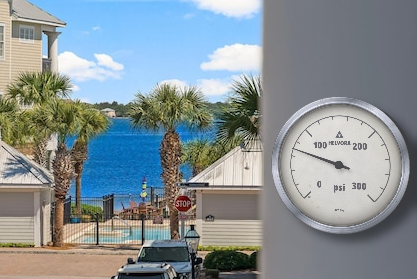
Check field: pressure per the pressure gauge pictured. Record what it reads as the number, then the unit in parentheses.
70 (psi)
